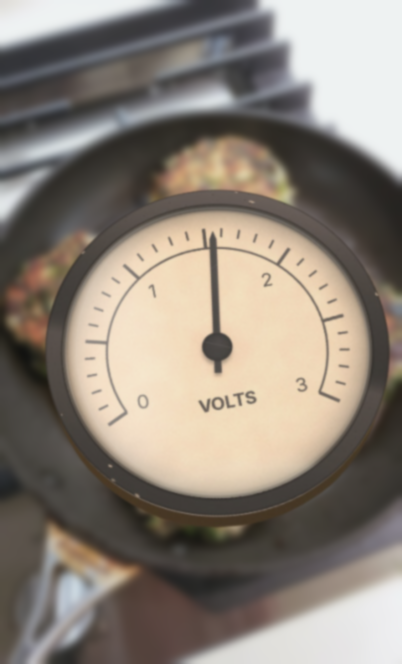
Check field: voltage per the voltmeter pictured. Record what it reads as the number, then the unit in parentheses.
1.55 (V)
